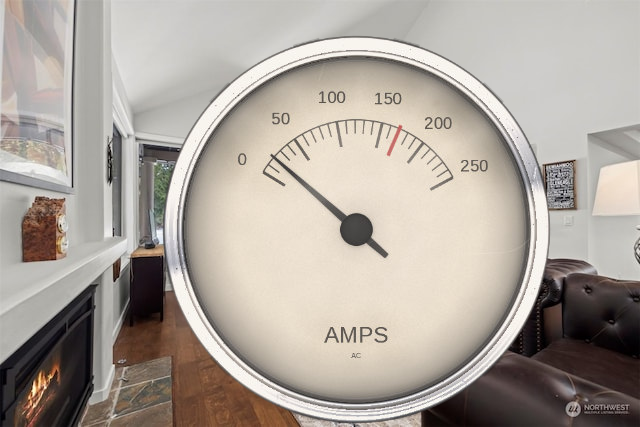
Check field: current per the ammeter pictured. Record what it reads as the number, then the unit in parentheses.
20 (A)
